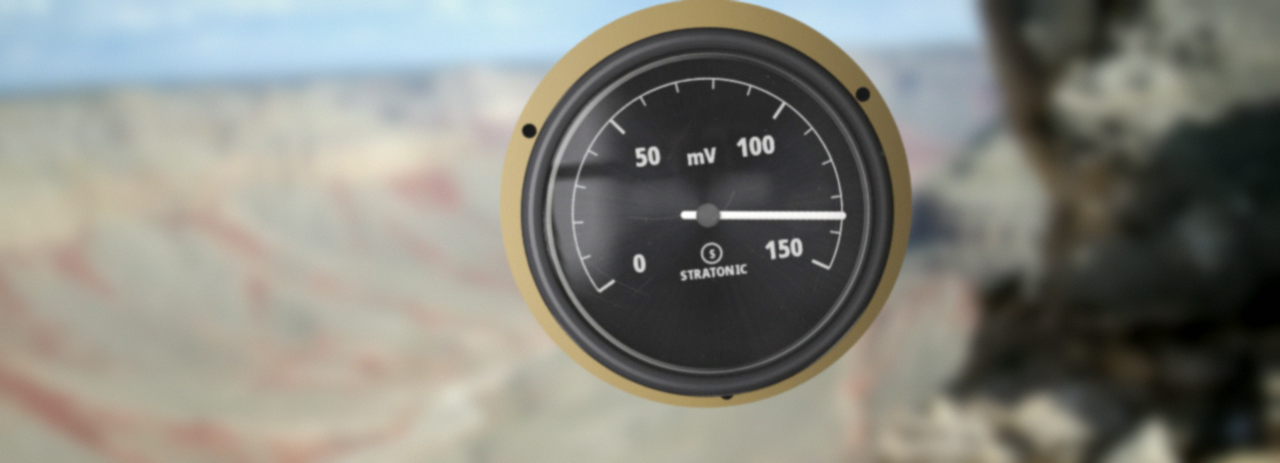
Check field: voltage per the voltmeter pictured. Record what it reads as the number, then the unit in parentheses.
135 (mV)
